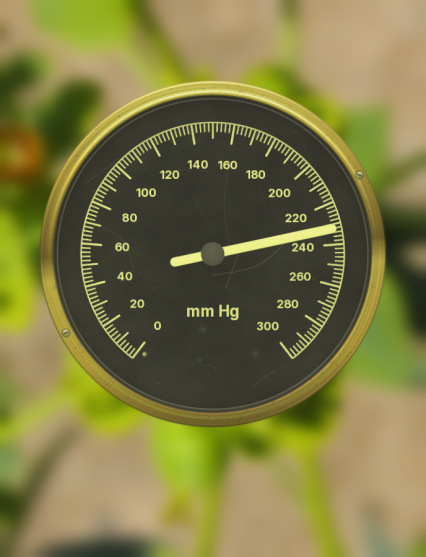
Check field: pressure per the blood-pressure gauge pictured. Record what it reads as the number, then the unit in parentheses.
232 (mmHg)
